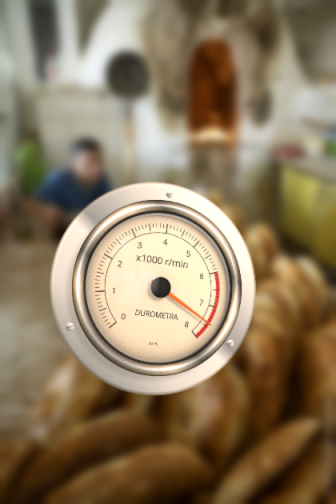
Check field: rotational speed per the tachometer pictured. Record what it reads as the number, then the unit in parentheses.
7500 (rpm)
